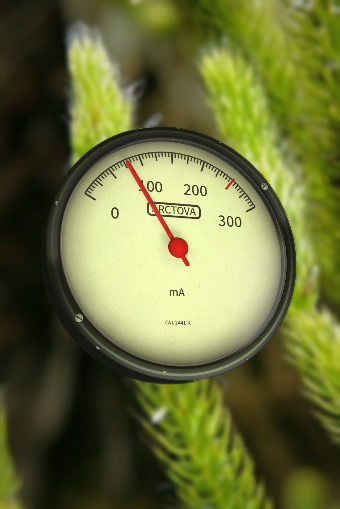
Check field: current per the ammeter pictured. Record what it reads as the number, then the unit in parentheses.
75 (mA)
